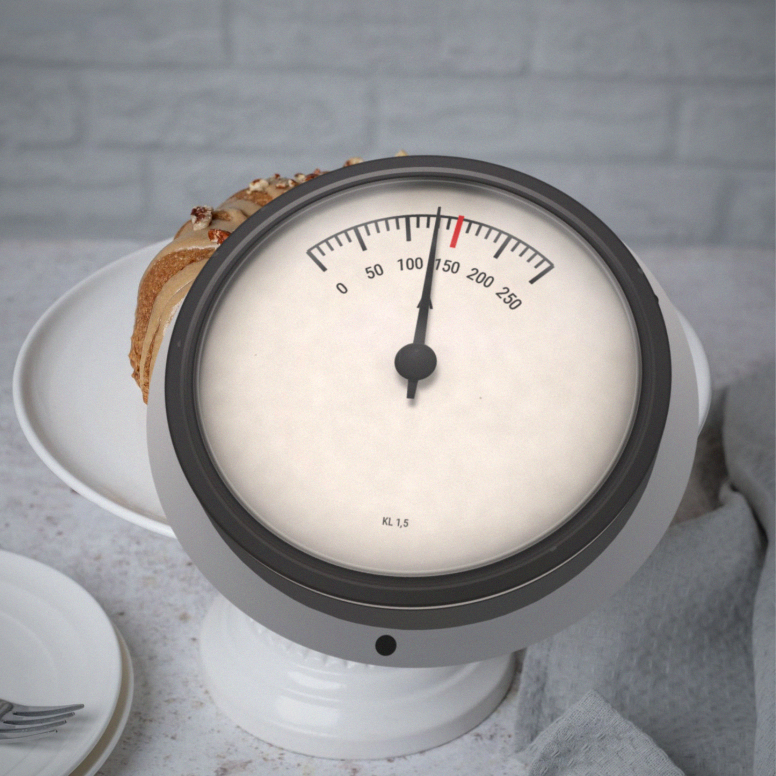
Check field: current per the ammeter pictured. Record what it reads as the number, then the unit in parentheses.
130 (A)
